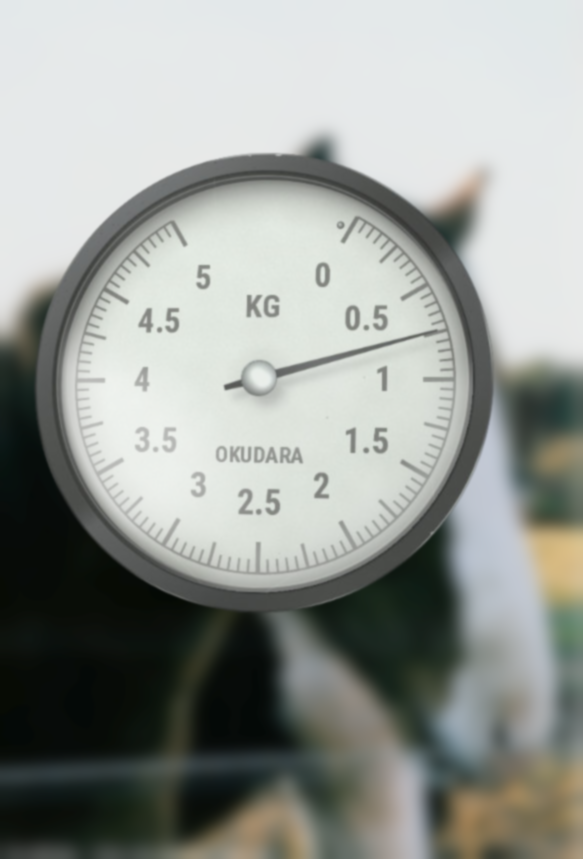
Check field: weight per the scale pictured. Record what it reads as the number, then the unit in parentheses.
0.75 (kg)
